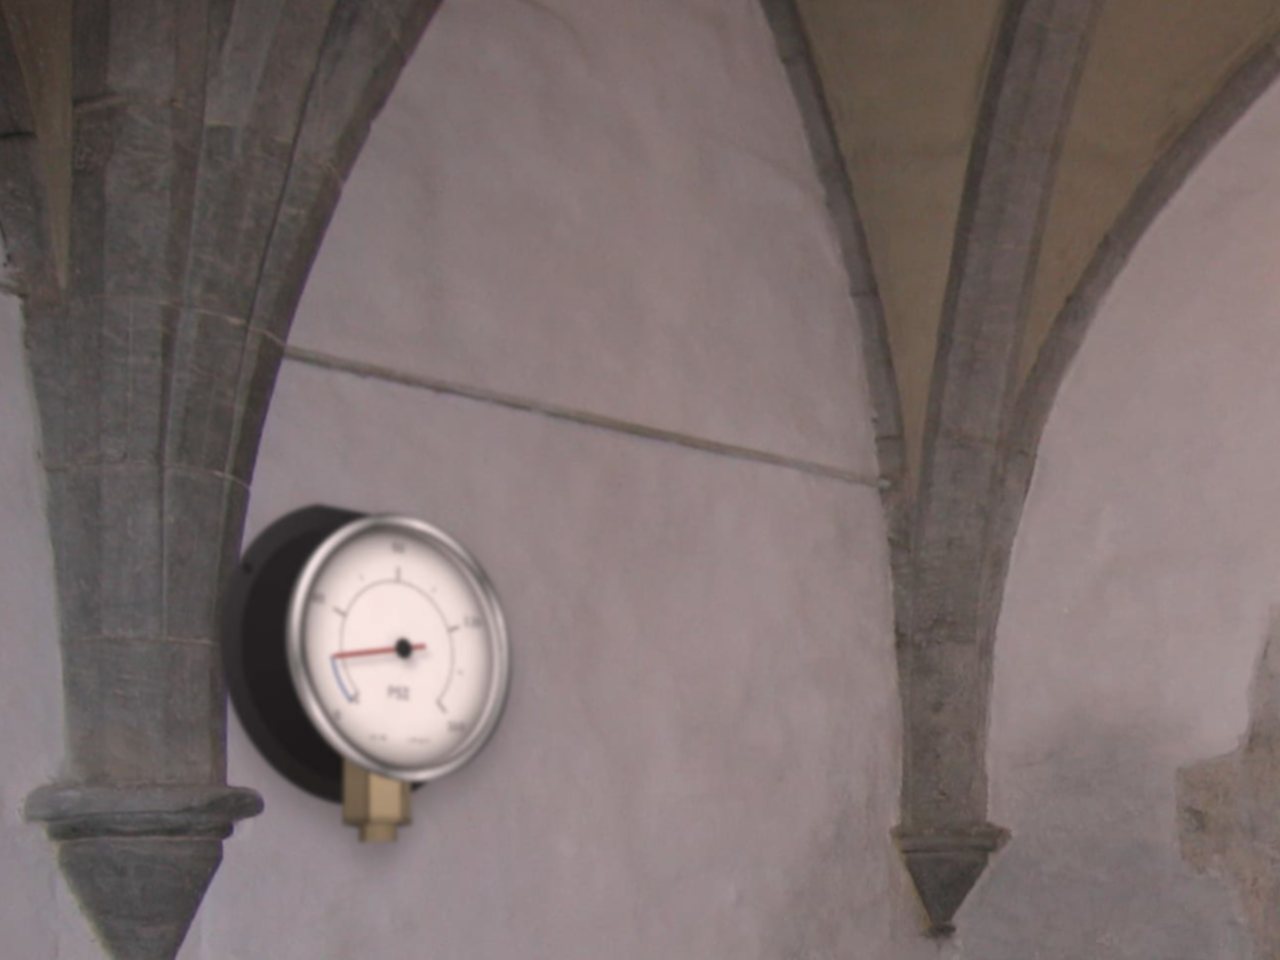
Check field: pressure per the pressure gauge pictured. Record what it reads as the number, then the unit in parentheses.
20 (psi)
